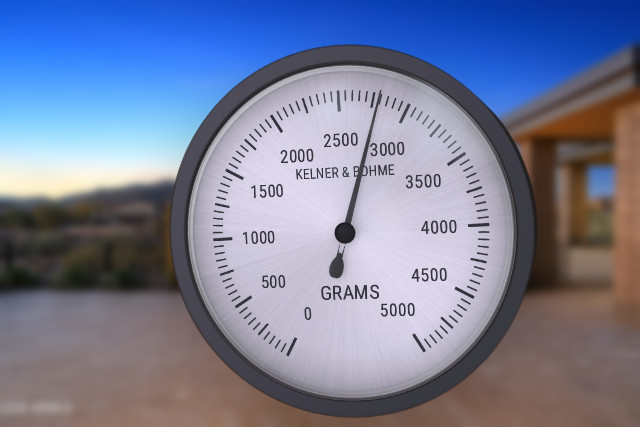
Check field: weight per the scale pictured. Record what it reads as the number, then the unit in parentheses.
2800 (g)
